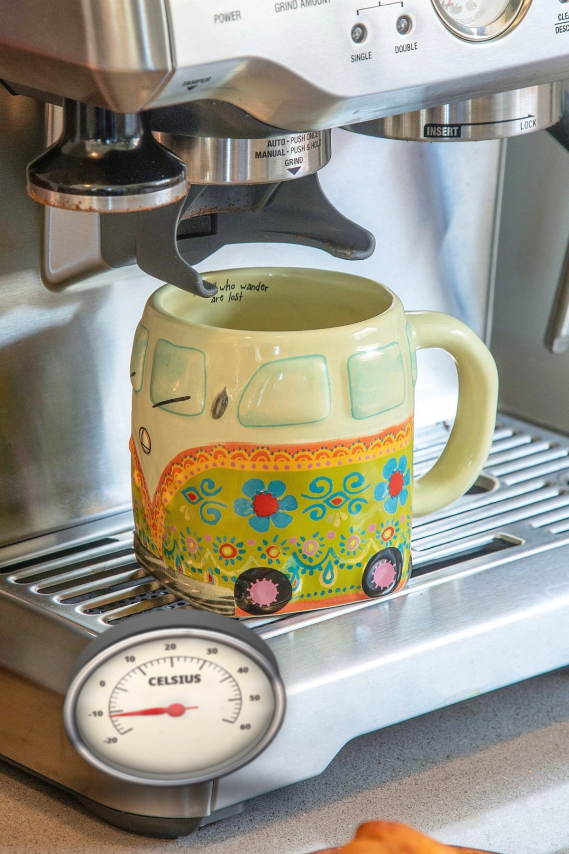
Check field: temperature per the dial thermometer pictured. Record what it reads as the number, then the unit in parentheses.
-10 (°C)
